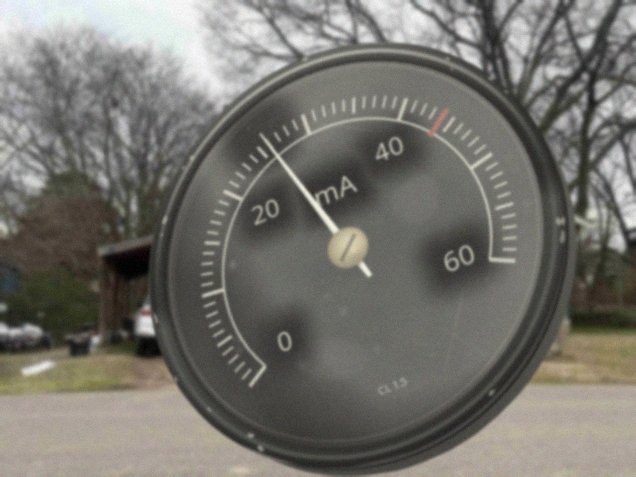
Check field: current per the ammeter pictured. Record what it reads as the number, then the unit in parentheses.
26 (mA)
